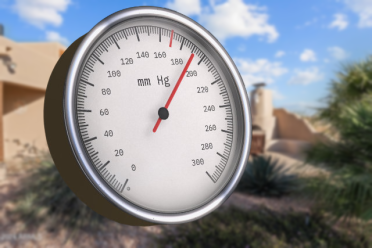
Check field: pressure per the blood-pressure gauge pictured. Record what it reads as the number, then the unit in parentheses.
190 (mmHg)
